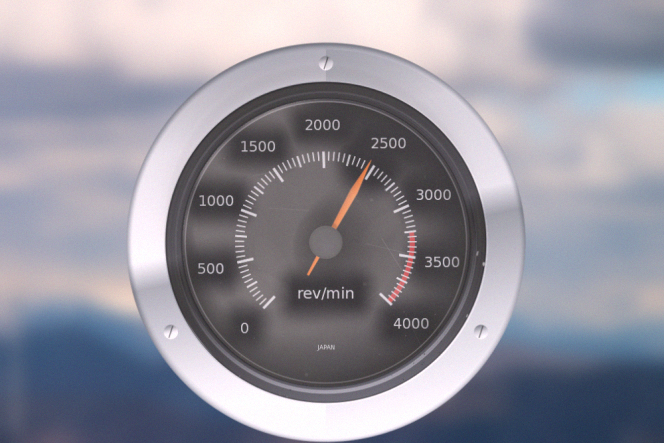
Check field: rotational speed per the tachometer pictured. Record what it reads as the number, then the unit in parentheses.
2450 (rpm)
